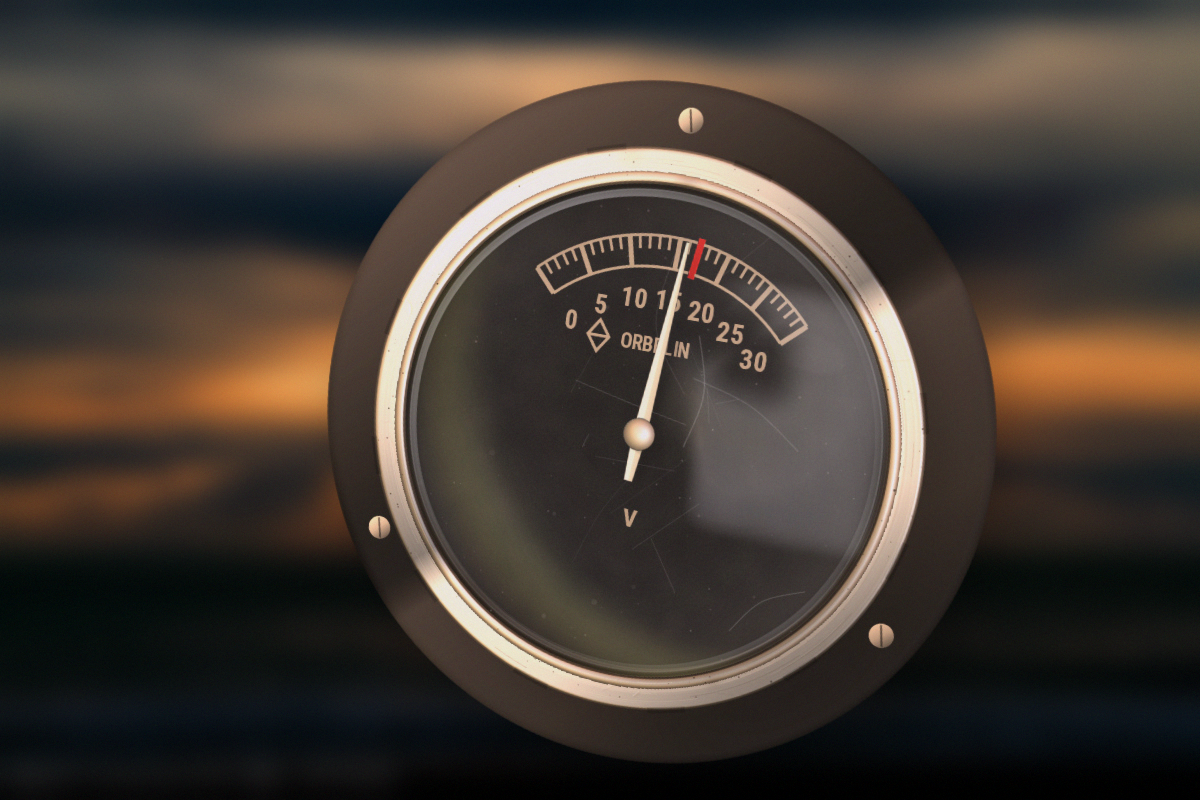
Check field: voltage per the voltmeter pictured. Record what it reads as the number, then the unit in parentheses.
16 (V)
